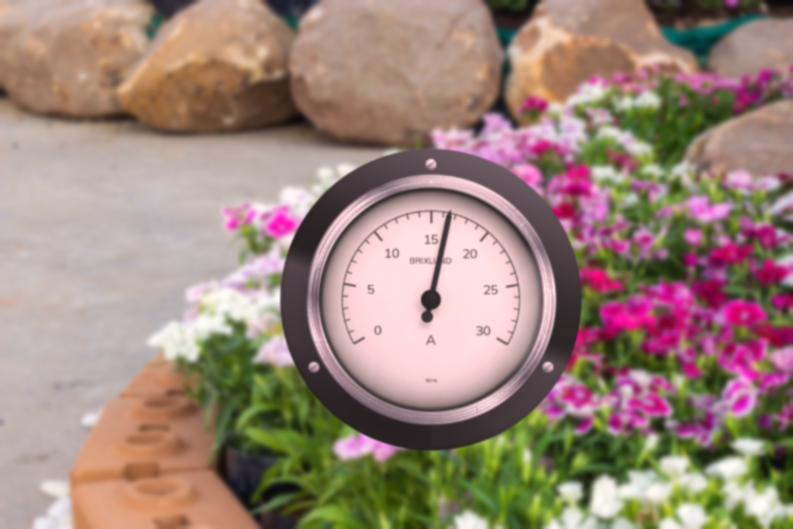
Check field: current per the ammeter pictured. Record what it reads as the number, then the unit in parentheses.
16.5 (A)
